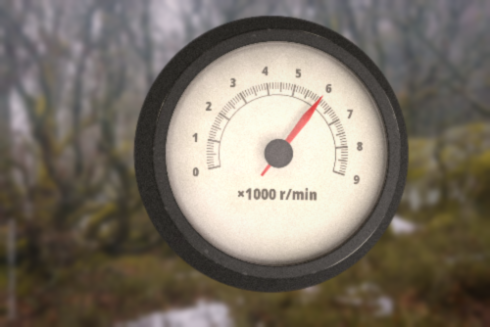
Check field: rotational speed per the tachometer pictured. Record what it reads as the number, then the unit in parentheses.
6000 (rpm)
